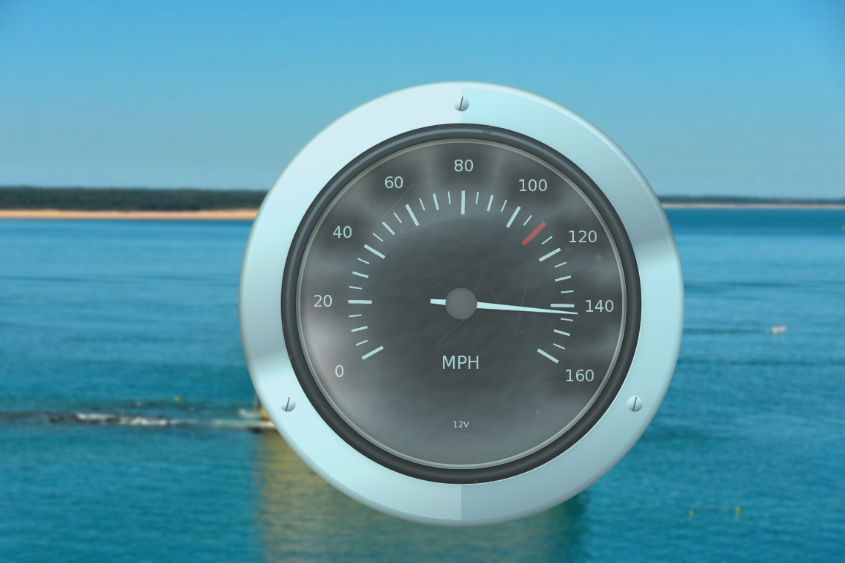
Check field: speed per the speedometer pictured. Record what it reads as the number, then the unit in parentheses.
142.5 (mph)
